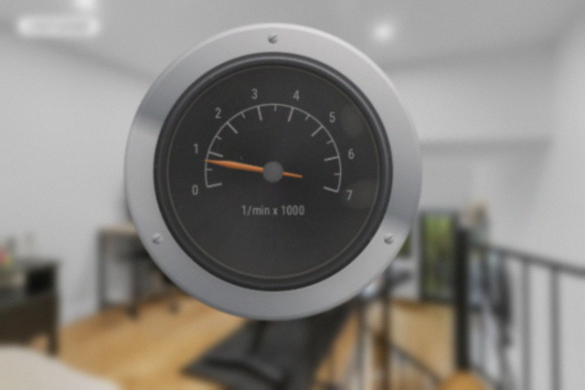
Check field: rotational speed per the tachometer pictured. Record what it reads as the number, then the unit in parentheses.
750 (rpm)
